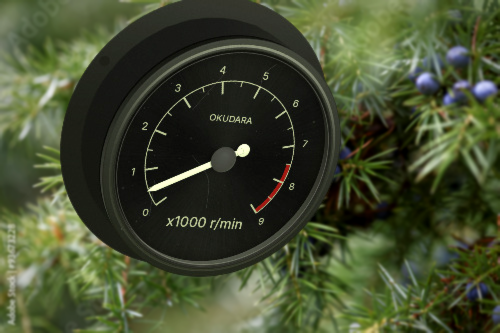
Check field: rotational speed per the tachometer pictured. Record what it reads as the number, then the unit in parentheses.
500 (rpm)
